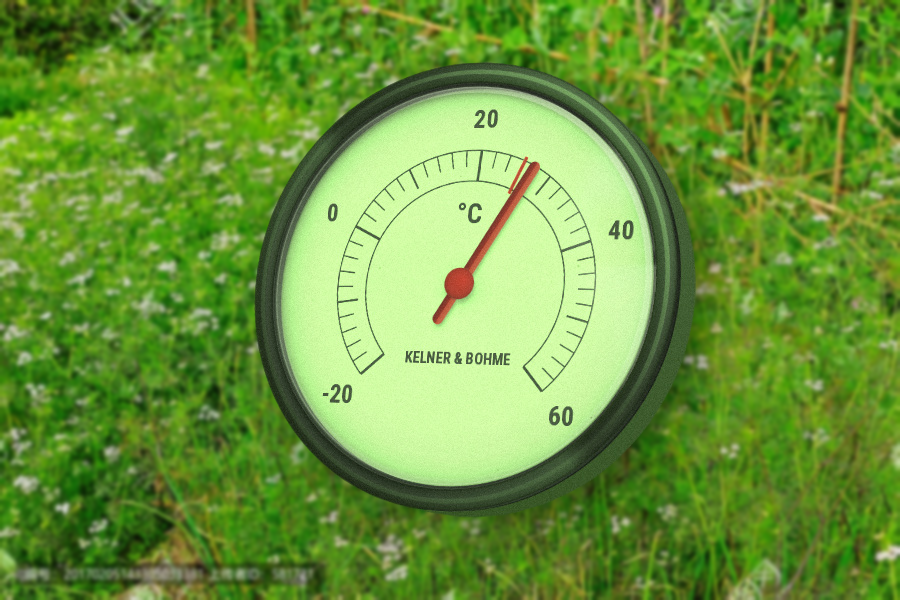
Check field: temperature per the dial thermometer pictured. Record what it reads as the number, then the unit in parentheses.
28 (°C)
